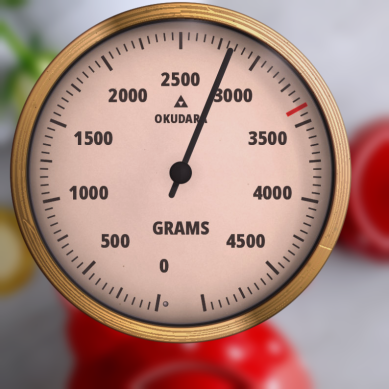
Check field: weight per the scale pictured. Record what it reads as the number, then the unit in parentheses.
2825 (g)
